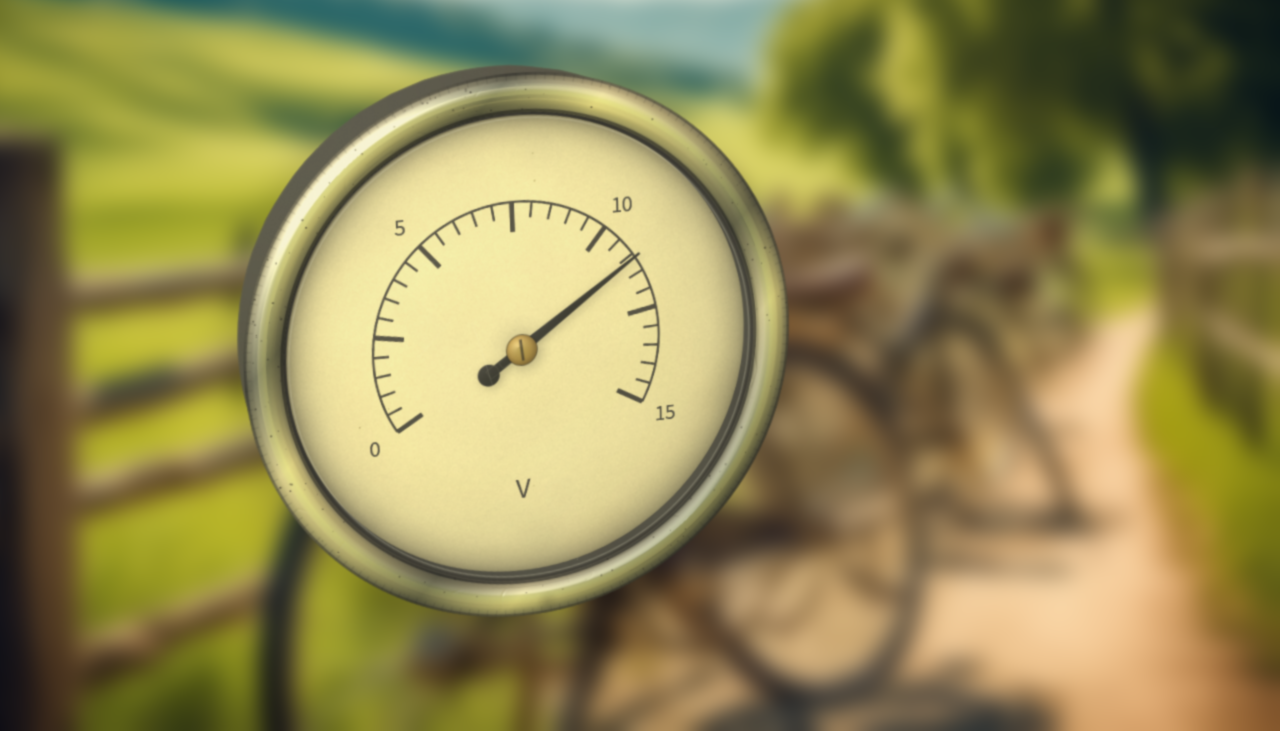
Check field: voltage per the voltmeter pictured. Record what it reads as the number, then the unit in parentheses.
11 (V)
